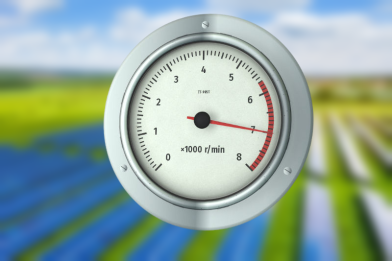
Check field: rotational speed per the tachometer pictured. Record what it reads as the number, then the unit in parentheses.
7000 (rpm)
